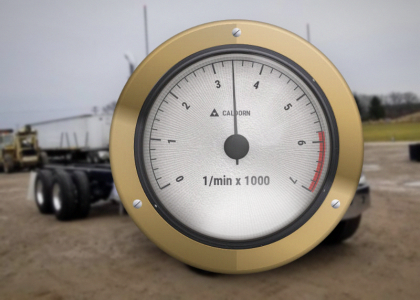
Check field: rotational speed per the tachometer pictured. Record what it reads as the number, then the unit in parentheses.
3400 (rpm)
